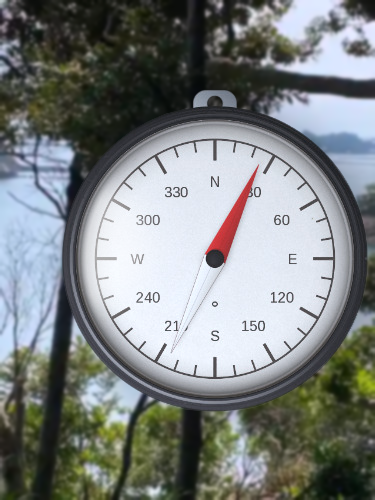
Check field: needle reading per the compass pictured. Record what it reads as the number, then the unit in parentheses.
25 (°)
